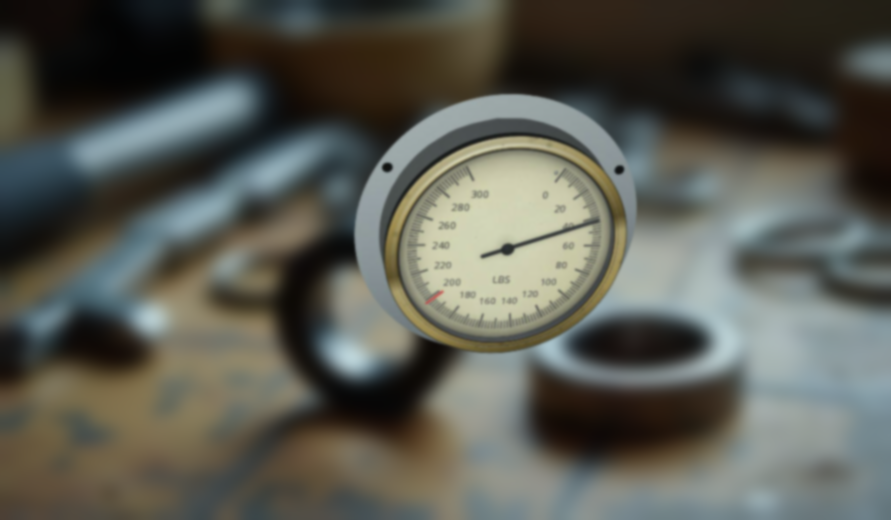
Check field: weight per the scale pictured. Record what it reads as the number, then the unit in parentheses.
40 (lb)
